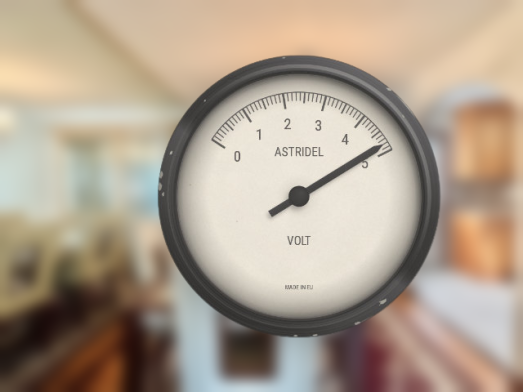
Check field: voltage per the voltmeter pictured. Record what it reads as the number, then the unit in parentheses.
4.8 (V)
